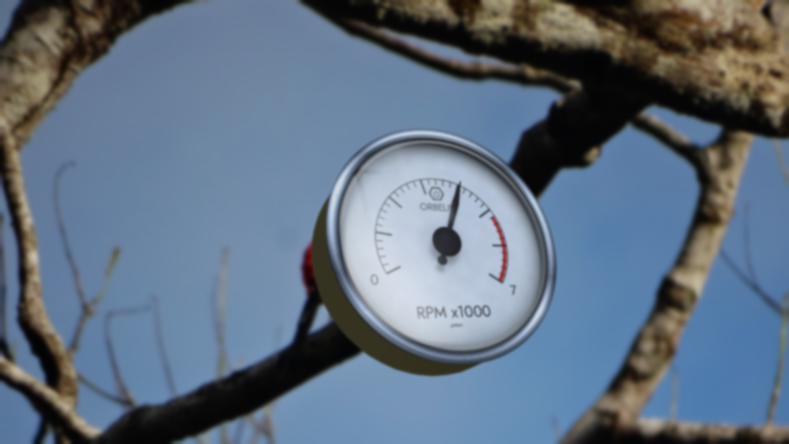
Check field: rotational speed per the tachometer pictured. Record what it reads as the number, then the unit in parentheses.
4000 (rpm)
